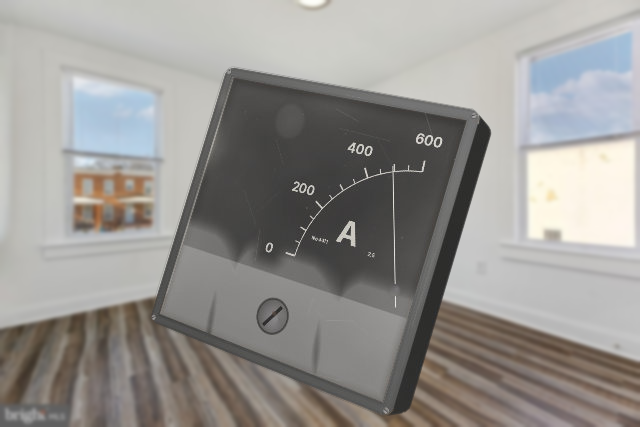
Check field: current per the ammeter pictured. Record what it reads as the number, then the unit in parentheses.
500 (A)
